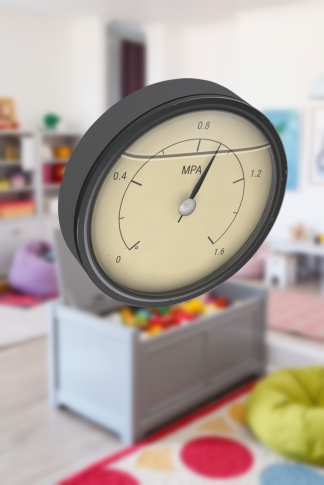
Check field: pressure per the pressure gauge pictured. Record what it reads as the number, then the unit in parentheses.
0.9 (MPa)
